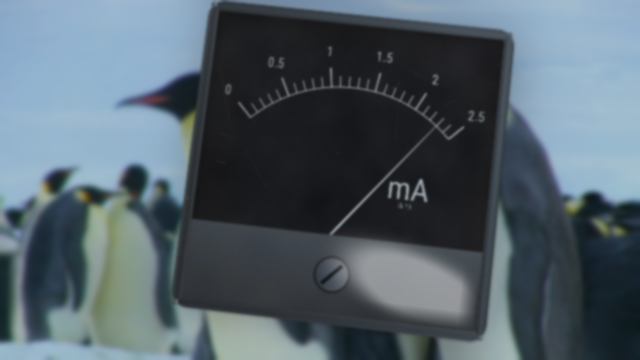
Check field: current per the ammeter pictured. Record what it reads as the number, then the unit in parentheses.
2.3 (mA)
